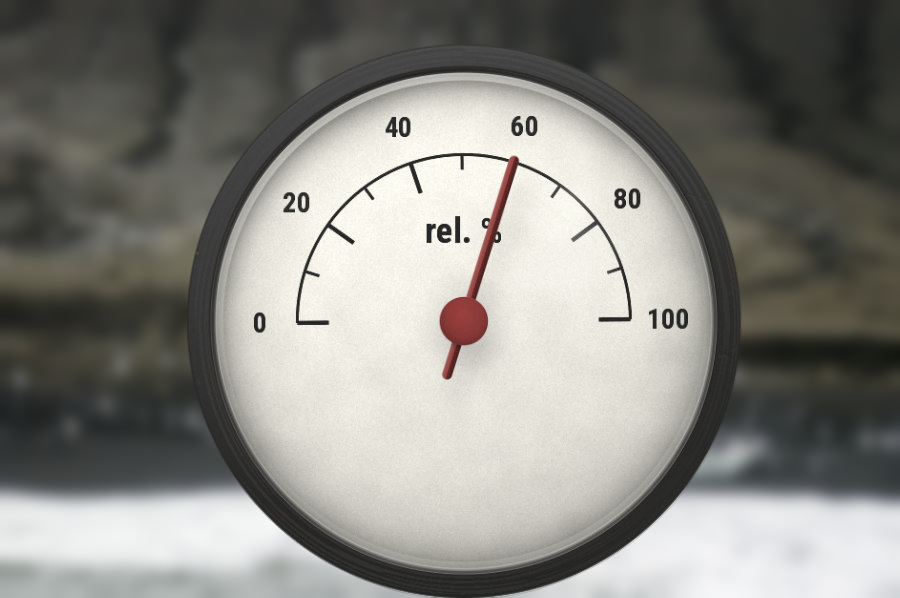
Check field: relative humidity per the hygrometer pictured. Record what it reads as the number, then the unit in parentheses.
60 (%)
